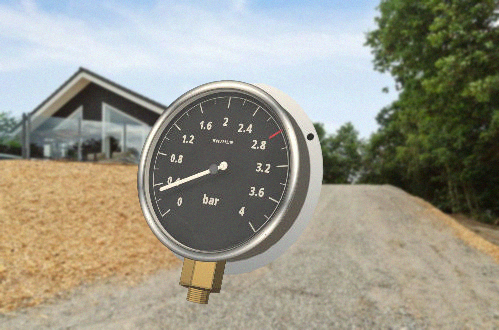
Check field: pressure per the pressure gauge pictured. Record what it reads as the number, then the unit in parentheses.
0.3 (bar)
